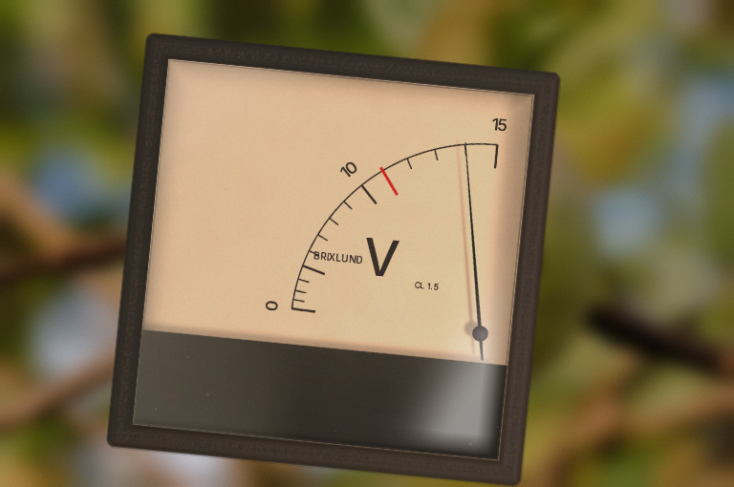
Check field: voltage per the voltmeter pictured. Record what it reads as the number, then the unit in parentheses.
14 (V)
